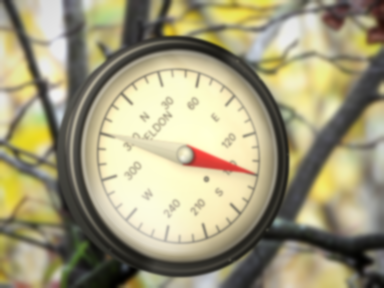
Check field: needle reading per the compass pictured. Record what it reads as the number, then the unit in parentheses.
150 (°)
